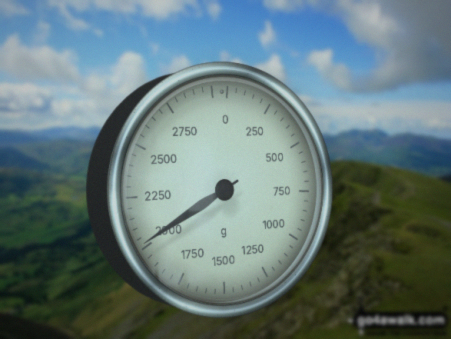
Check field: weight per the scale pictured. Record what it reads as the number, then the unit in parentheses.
2025 (g)
